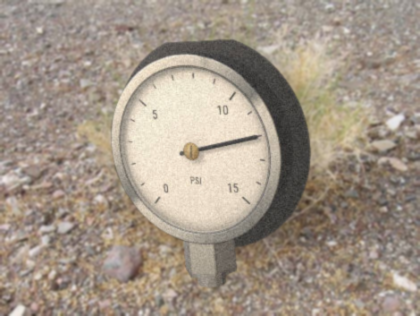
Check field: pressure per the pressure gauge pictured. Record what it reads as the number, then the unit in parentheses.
12 (psi)
